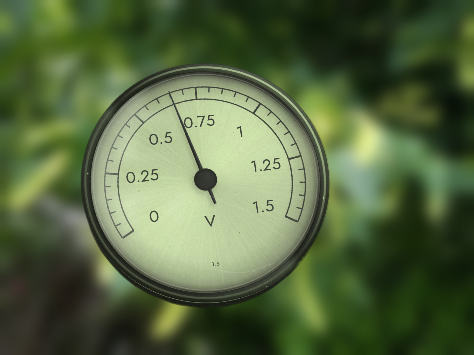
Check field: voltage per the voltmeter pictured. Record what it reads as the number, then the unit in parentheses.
0.65 (V)
